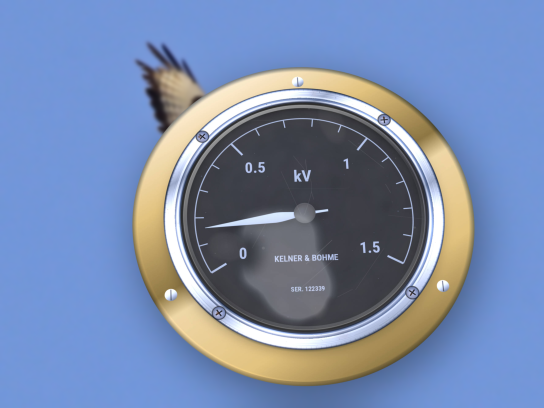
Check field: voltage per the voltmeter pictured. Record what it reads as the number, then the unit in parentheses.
0.15 (kV)
